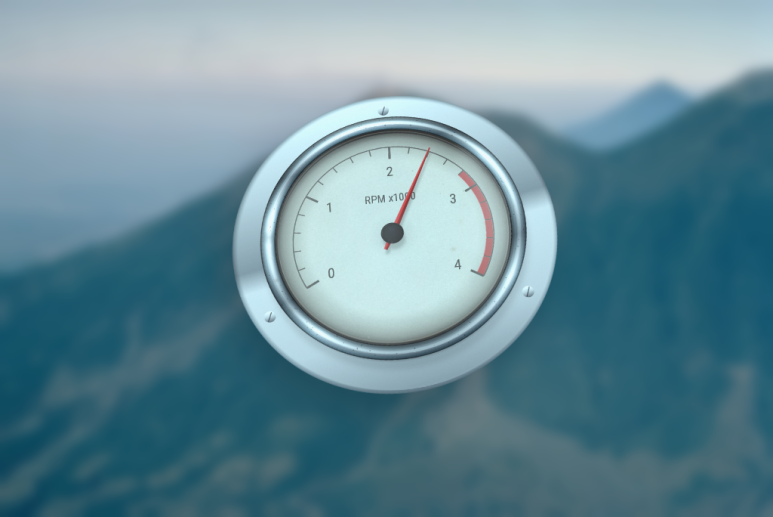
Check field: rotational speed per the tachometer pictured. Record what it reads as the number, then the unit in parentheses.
2400 (rpm)
